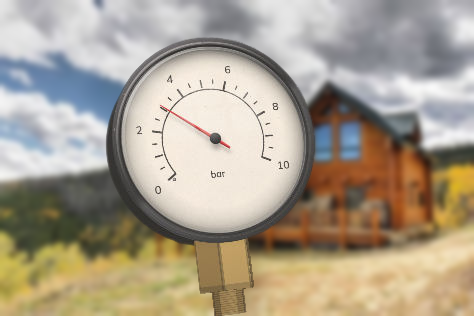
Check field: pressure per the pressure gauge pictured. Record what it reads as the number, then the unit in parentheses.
3 (bar)
